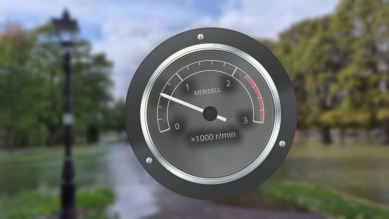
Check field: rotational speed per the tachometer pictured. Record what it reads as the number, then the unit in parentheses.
600 (rpm)
